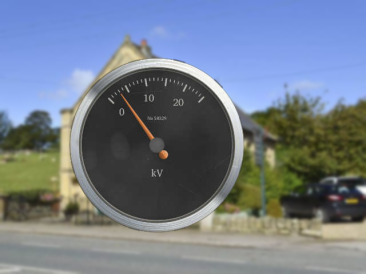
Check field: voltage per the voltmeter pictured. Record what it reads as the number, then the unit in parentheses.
3 (kV)
